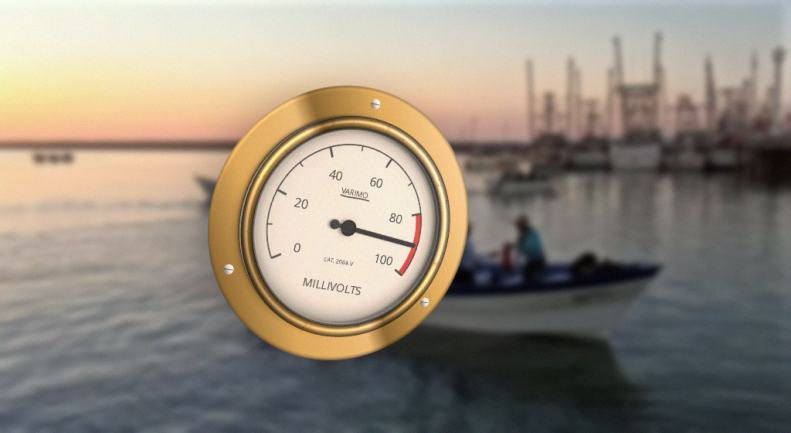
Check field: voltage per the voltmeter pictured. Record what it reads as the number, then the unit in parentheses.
90 (mV)
